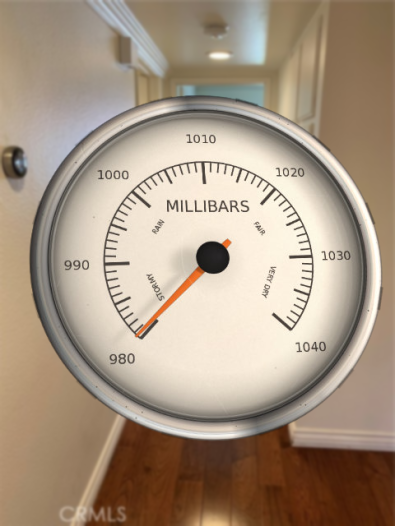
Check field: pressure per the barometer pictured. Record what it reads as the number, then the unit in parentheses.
980.5 (mbar)
